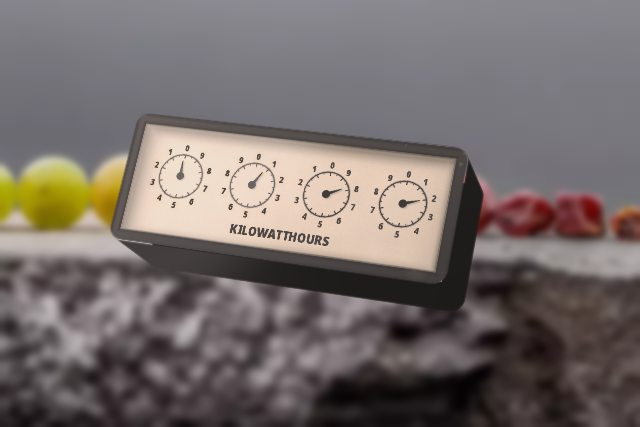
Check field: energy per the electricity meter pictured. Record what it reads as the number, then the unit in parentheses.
82 (kWh)
